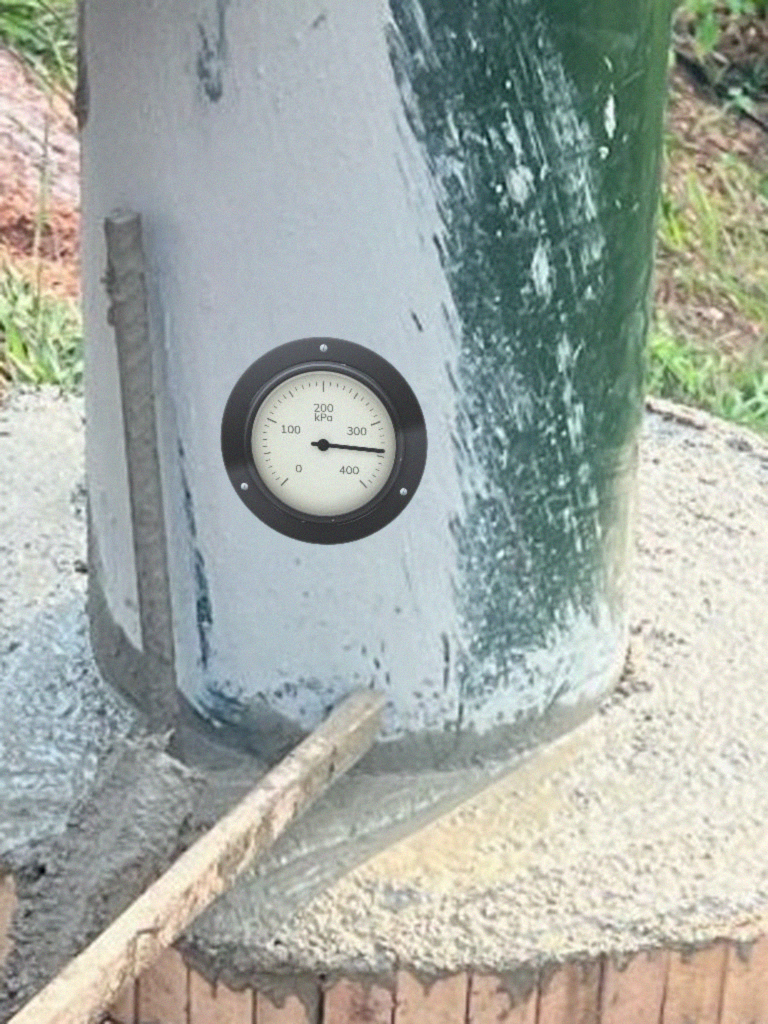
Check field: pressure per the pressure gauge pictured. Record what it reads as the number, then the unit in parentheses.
340 (kPa)
